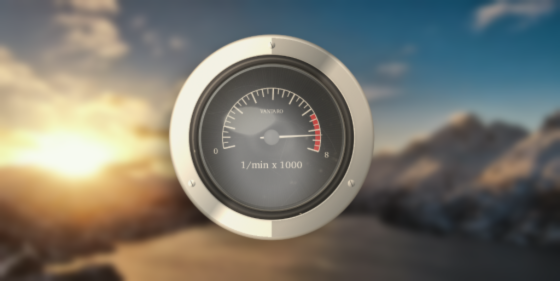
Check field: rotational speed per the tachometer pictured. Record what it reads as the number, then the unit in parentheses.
7250 (rpm)
